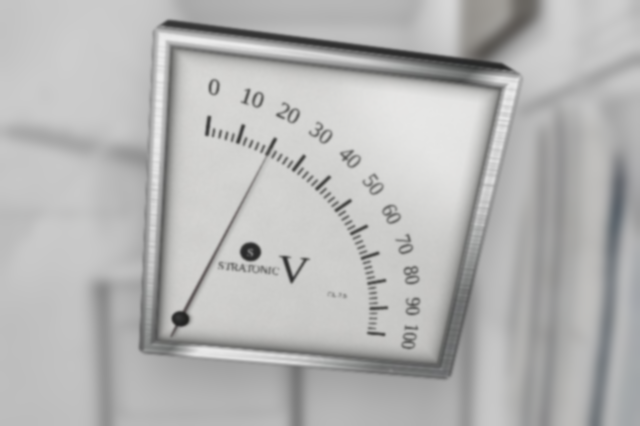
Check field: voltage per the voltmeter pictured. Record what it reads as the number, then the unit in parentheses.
20 (V)
